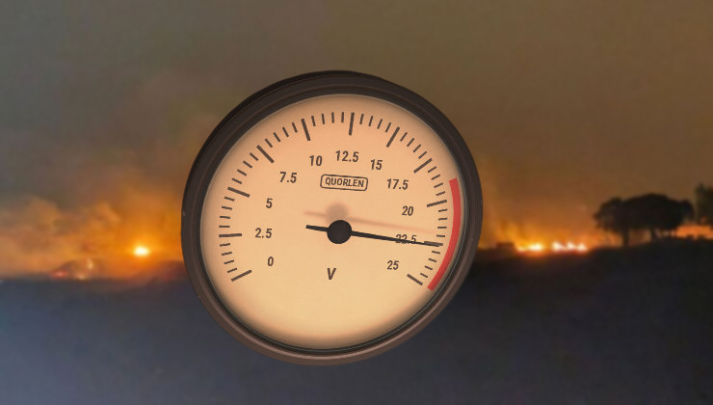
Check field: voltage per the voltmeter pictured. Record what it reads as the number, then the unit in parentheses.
22.5 (V)
